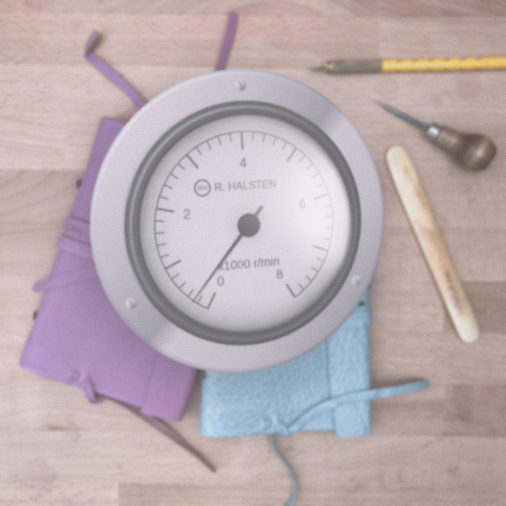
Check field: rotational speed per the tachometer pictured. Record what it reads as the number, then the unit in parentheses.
300 (rpm)
